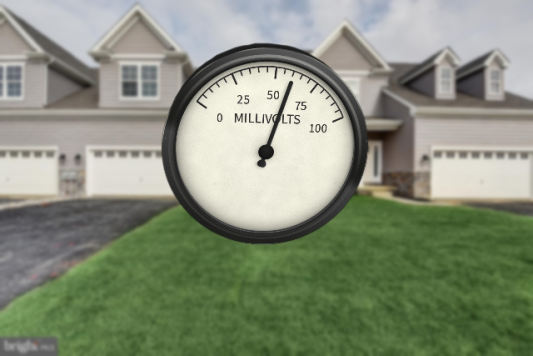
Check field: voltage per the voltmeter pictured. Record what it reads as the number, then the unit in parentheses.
60 (mV)
